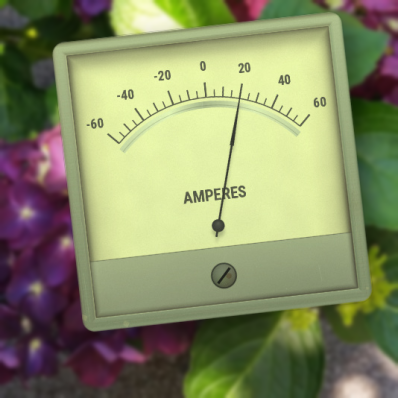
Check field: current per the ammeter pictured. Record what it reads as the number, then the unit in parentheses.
20 (A)
